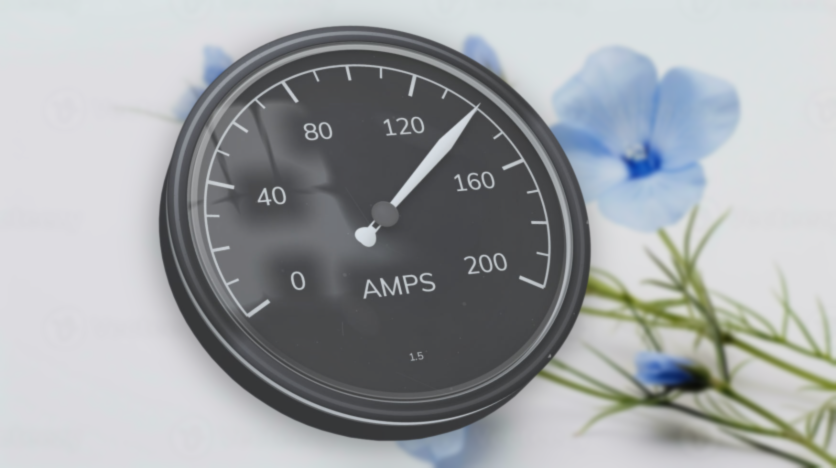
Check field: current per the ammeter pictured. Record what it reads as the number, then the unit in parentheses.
140 (A)
